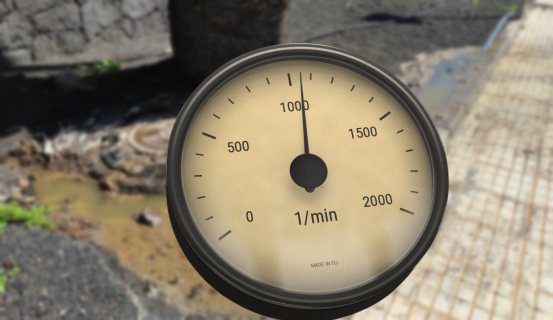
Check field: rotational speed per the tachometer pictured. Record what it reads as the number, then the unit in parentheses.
1050 (rpm)
